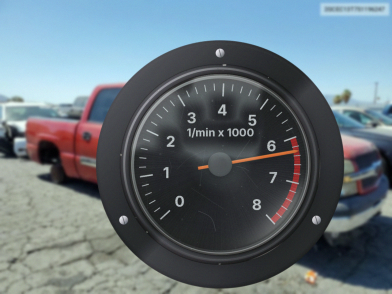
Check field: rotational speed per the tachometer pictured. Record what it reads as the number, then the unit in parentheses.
6300 (rpm)
